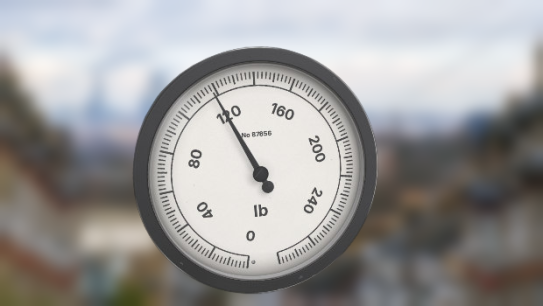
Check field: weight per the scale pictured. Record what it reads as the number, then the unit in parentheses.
118 (lb)
